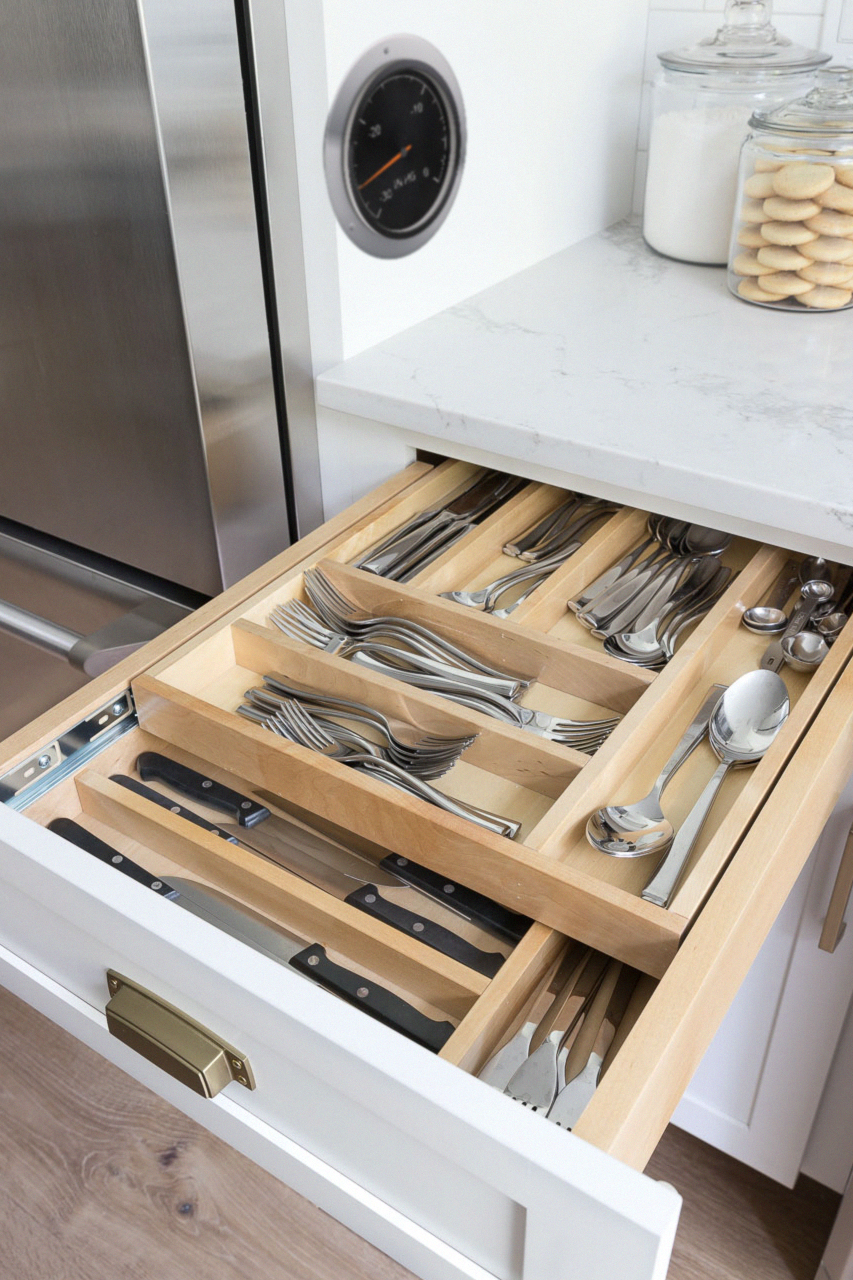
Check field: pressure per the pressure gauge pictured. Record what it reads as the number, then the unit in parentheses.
-26 (inHg)
